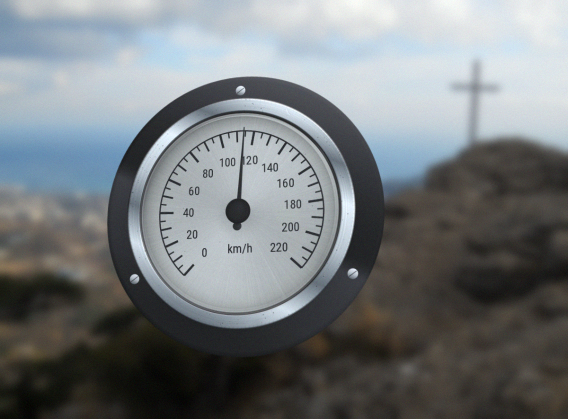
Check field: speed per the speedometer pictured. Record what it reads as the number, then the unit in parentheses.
115 (km/h)
